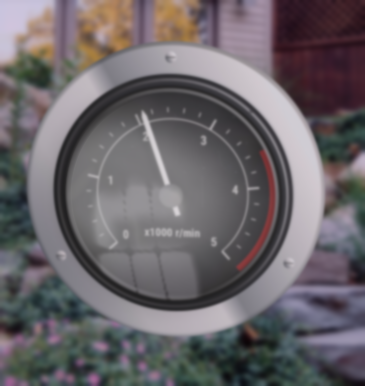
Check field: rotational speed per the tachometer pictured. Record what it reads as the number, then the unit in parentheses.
2100 (rpm)
